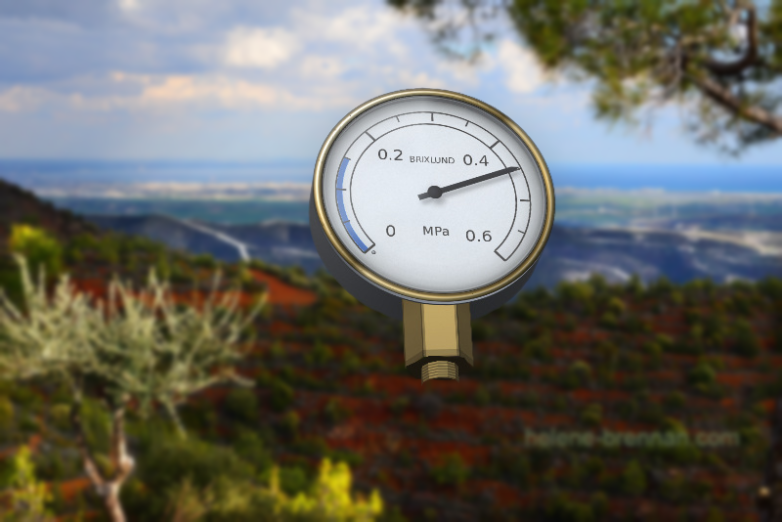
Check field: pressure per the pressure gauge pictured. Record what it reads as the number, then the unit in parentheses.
0.45 (MPa)
